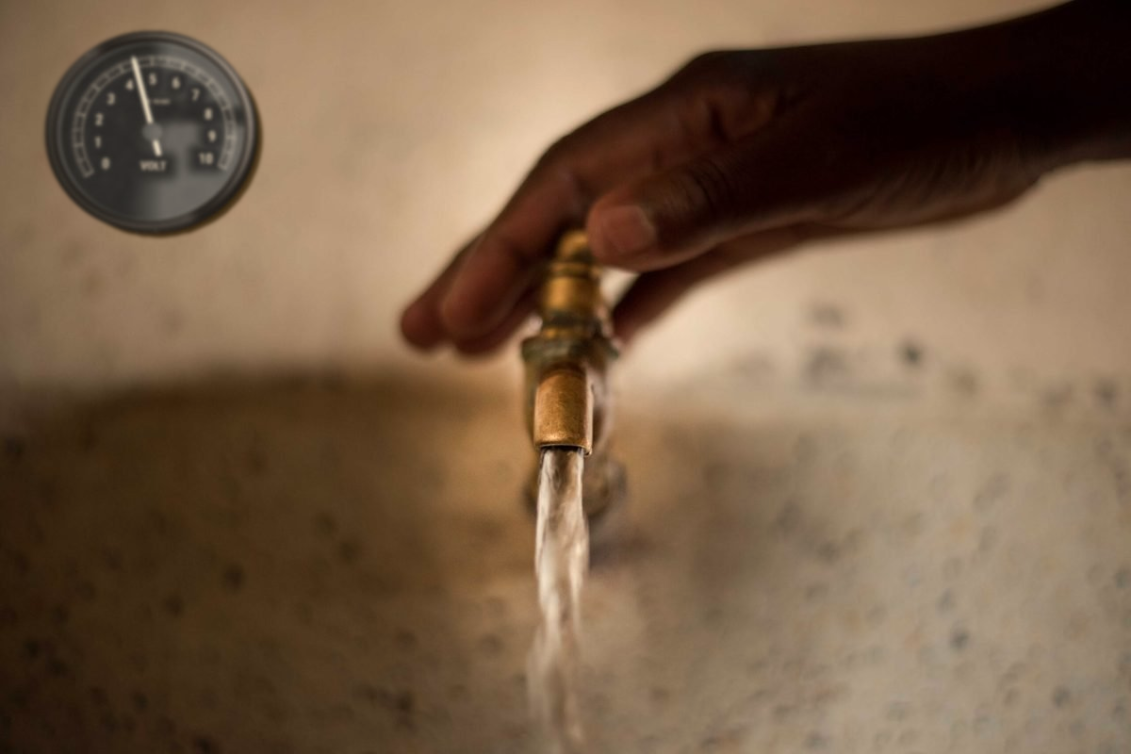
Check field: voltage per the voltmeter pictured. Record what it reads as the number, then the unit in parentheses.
4.5 (V)
